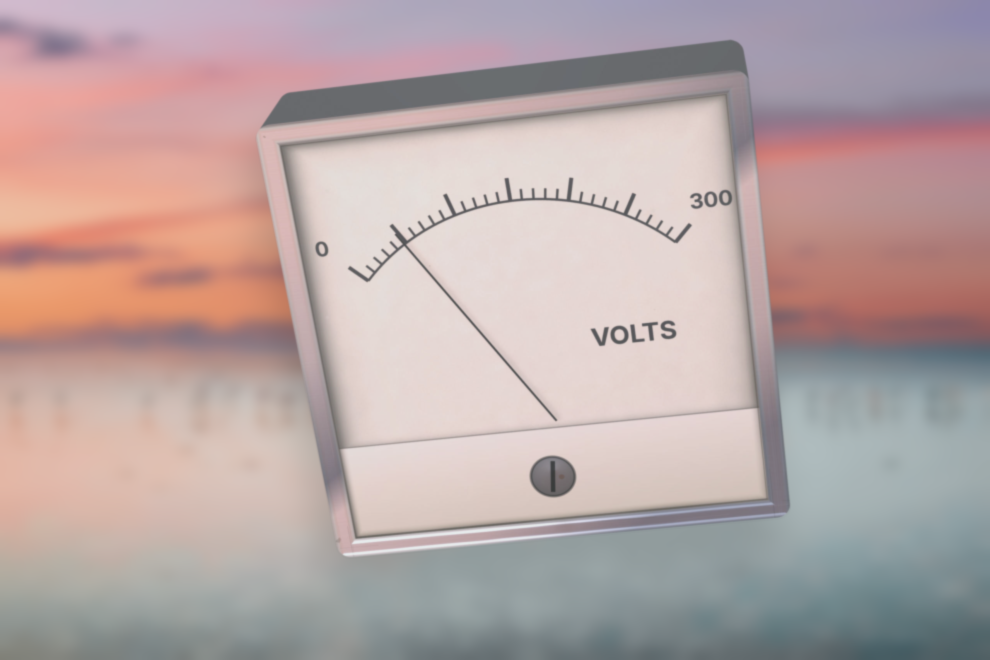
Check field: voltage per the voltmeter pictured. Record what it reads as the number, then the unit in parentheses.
50 (V)
